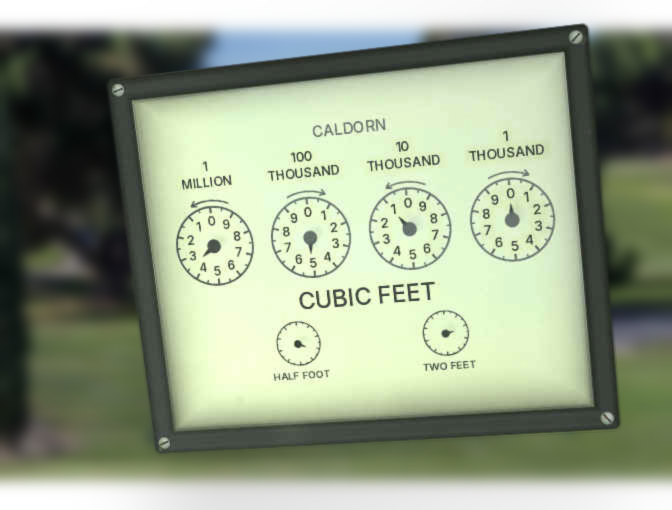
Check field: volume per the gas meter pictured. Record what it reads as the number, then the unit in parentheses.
351000 (ft³)
